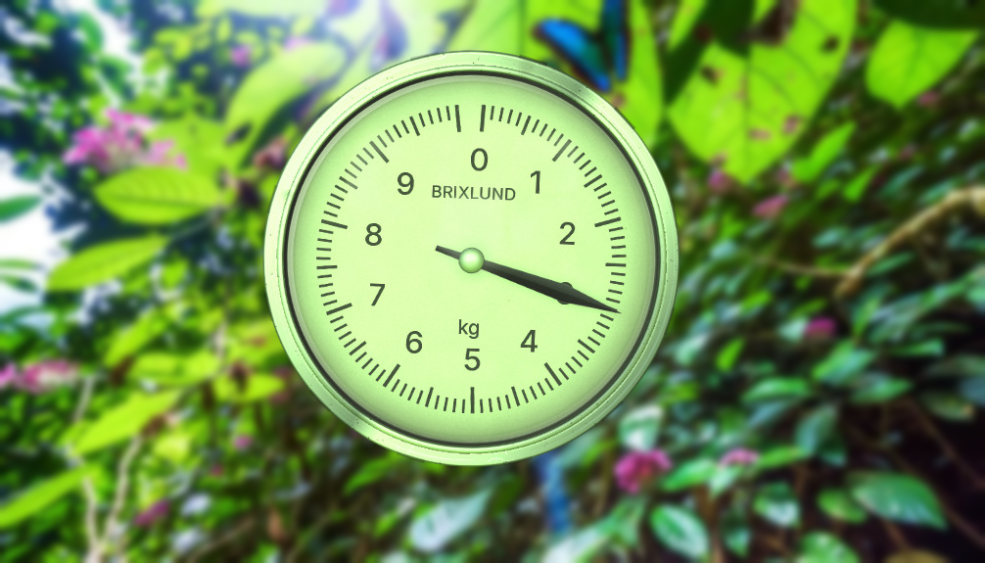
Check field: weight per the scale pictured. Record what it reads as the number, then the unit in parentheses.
3 (kg)
